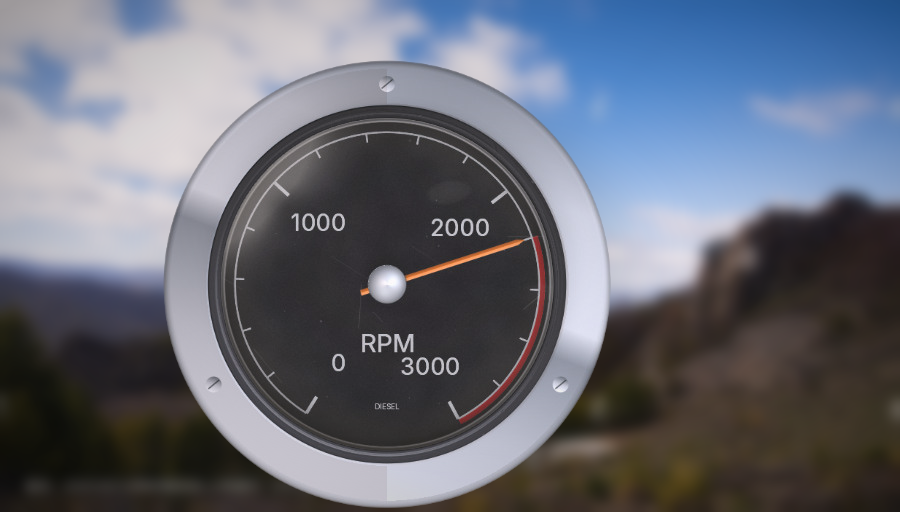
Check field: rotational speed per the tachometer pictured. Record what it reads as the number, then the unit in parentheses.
2200 (rpm)
